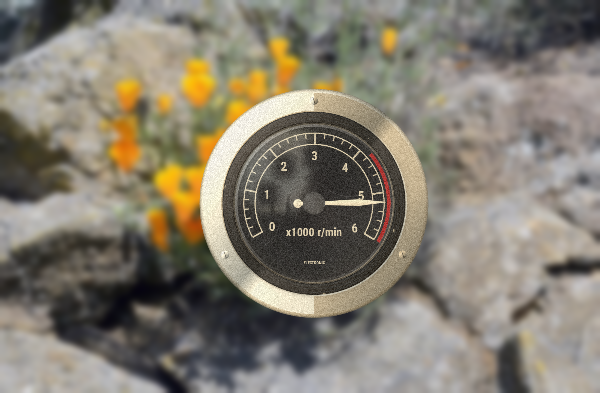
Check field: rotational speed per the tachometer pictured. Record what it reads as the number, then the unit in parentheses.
5200 (rpm)
